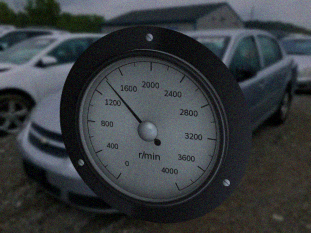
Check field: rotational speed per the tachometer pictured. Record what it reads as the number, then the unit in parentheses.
1400 (rpm)
